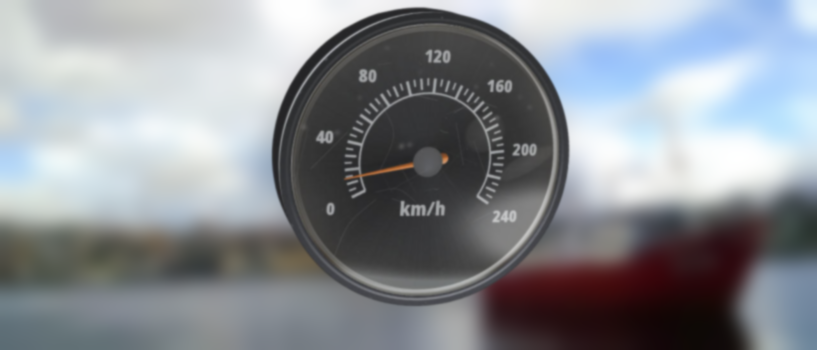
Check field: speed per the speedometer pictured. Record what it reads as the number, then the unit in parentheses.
15 (km/h)
